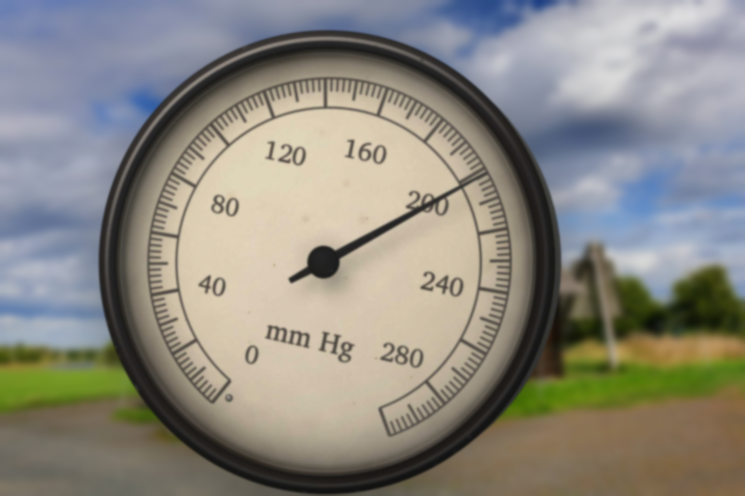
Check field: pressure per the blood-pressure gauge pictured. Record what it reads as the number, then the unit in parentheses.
202 (mmHg)
